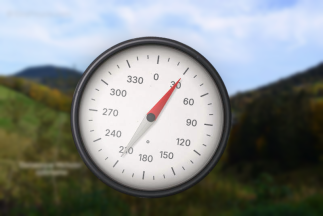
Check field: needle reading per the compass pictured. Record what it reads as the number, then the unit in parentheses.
30 (°)
